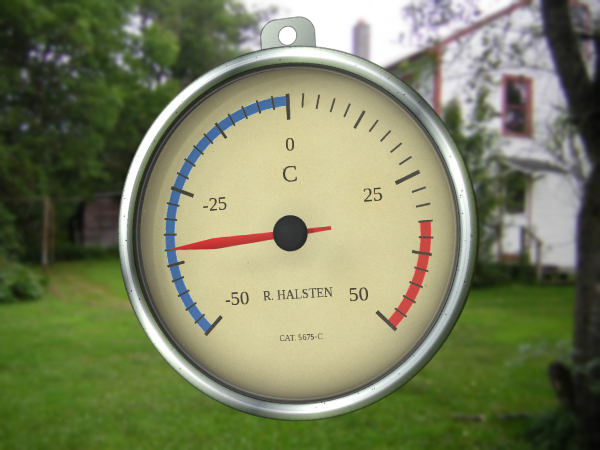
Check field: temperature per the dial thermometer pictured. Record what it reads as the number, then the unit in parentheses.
-35 (°C)
